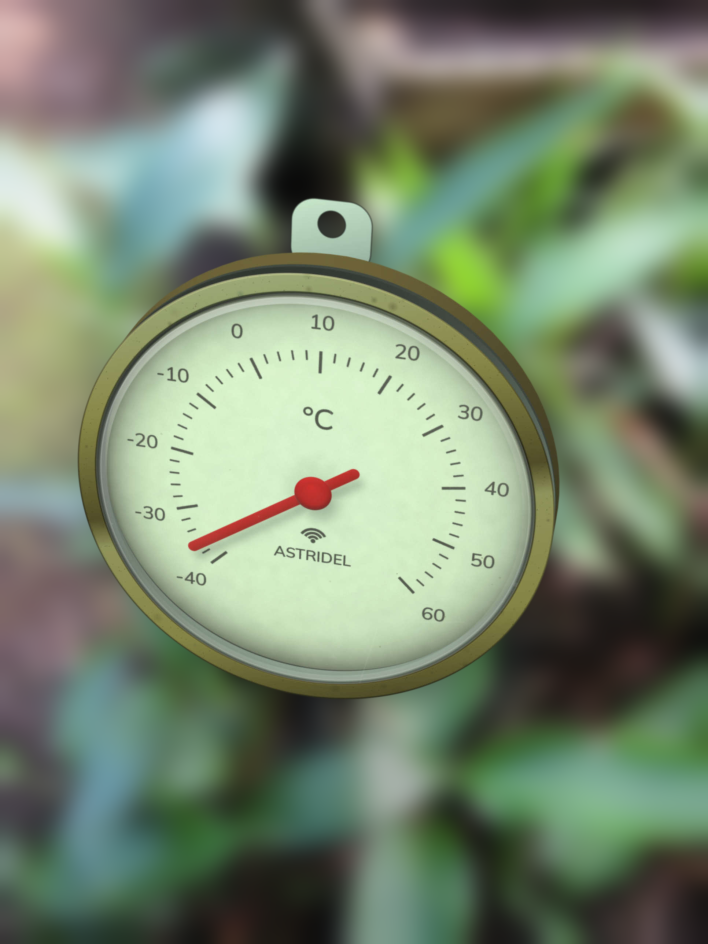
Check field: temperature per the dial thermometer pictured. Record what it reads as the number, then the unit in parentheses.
-36 (°C)
